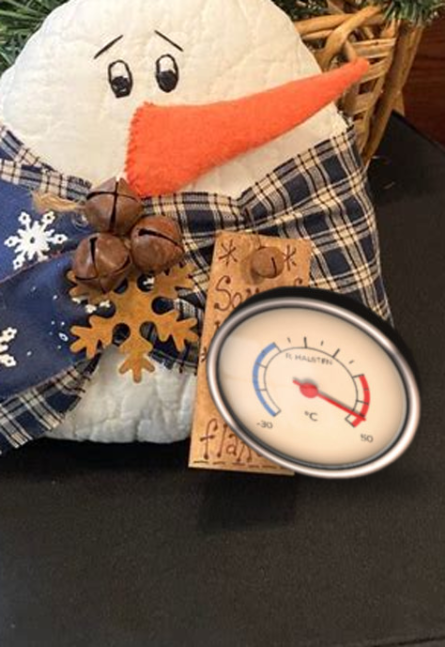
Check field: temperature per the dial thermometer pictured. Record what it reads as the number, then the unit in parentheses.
45 (°C)
